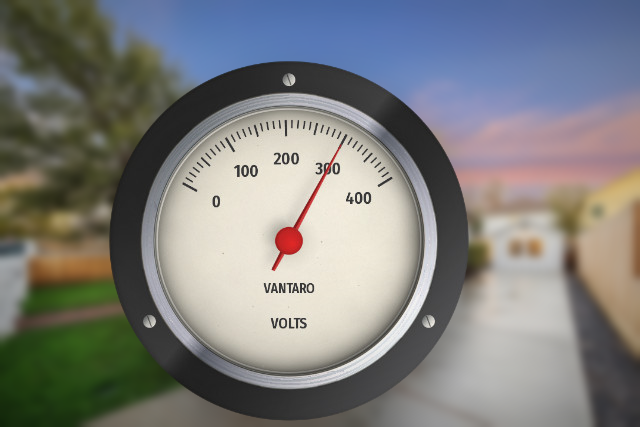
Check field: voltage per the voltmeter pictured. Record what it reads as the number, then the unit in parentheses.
300 (V)
